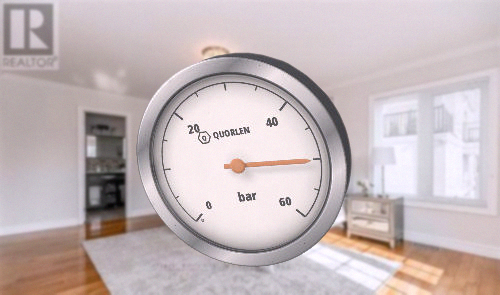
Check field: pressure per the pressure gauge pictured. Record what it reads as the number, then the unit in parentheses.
50 (bar)
